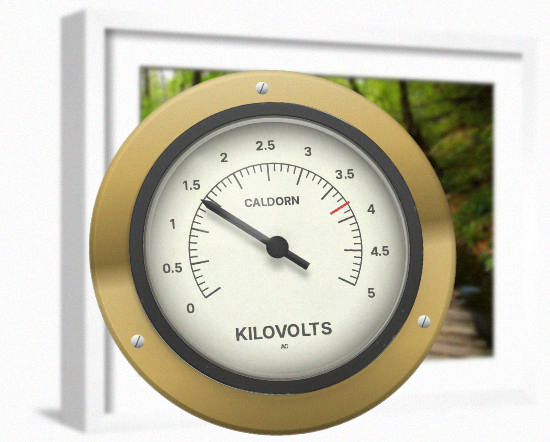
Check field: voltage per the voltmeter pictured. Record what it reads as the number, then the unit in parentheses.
1.4 (kV)
